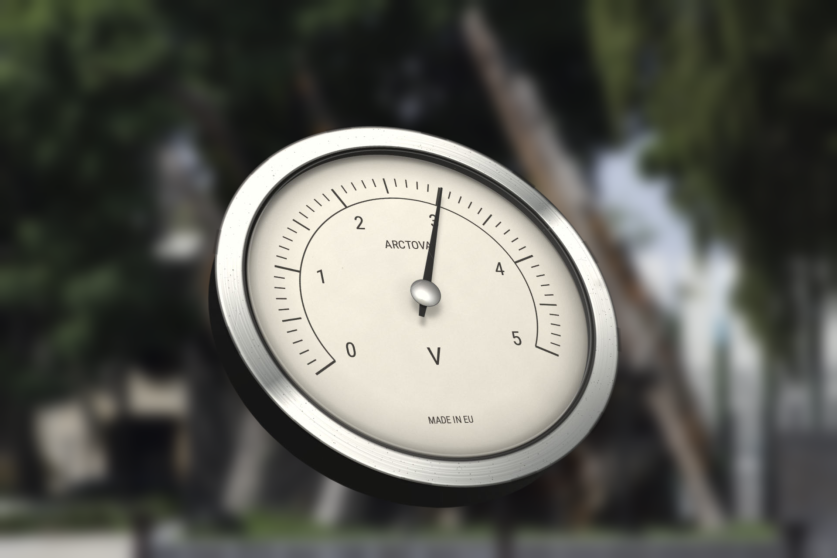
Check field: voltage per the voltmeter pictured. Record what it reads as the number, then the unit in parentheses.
3 (V)
